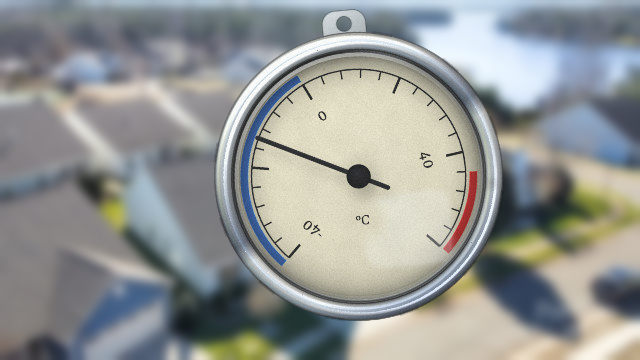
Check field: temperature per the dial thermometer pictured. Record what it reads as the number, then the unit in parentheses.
-14 (°C)
